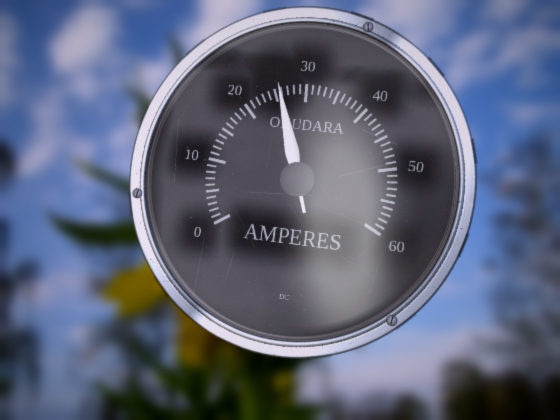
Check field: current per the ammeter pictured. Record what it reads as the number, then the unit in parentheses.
26 (A)
